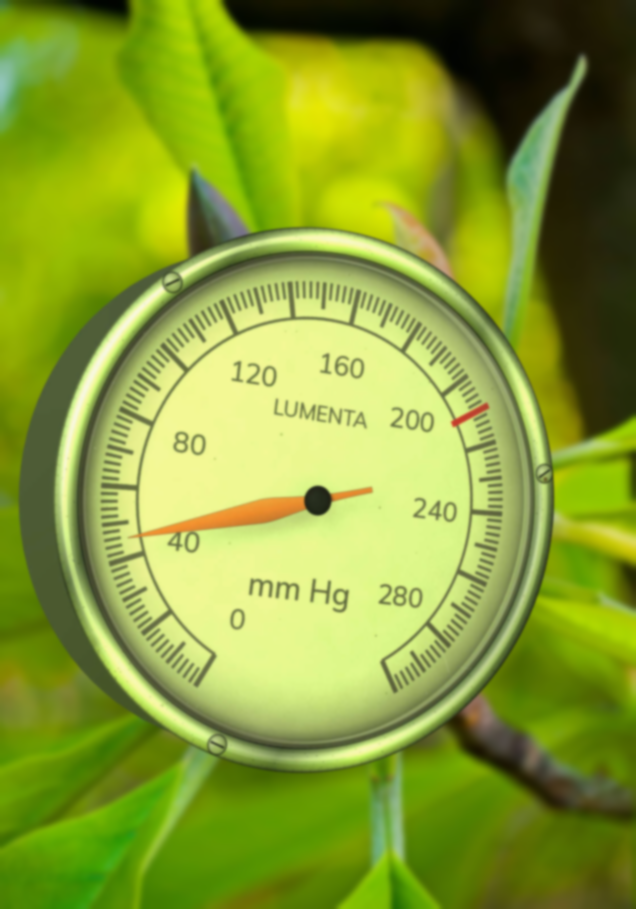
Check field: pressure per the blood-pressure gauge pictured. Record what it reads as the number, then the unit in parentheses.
46 (mmHg)
